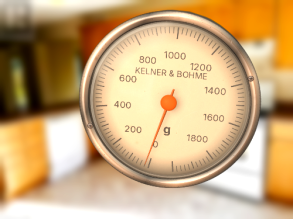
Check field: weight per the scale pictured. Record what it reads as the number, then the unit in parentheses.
20 (g)
